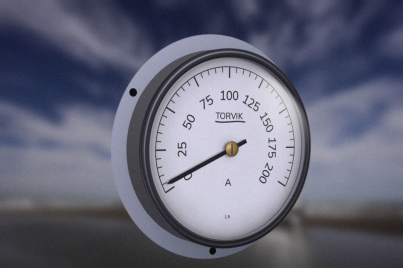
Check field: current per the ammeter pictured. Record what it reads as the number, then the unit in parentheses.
5 (A)
